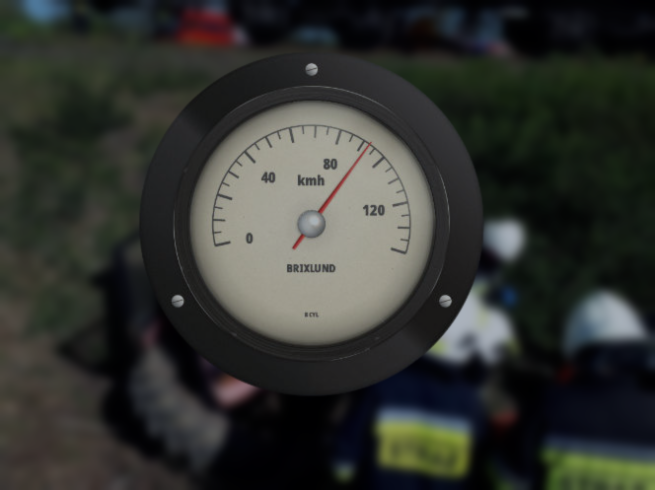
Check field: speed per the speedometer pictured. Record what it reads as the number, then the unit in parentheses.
92.5 (km/h)
